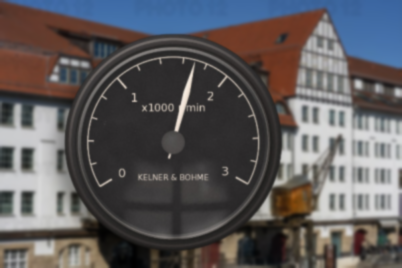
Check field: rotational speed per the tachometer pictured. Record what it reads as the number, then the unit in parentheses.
1700 (rpm)
